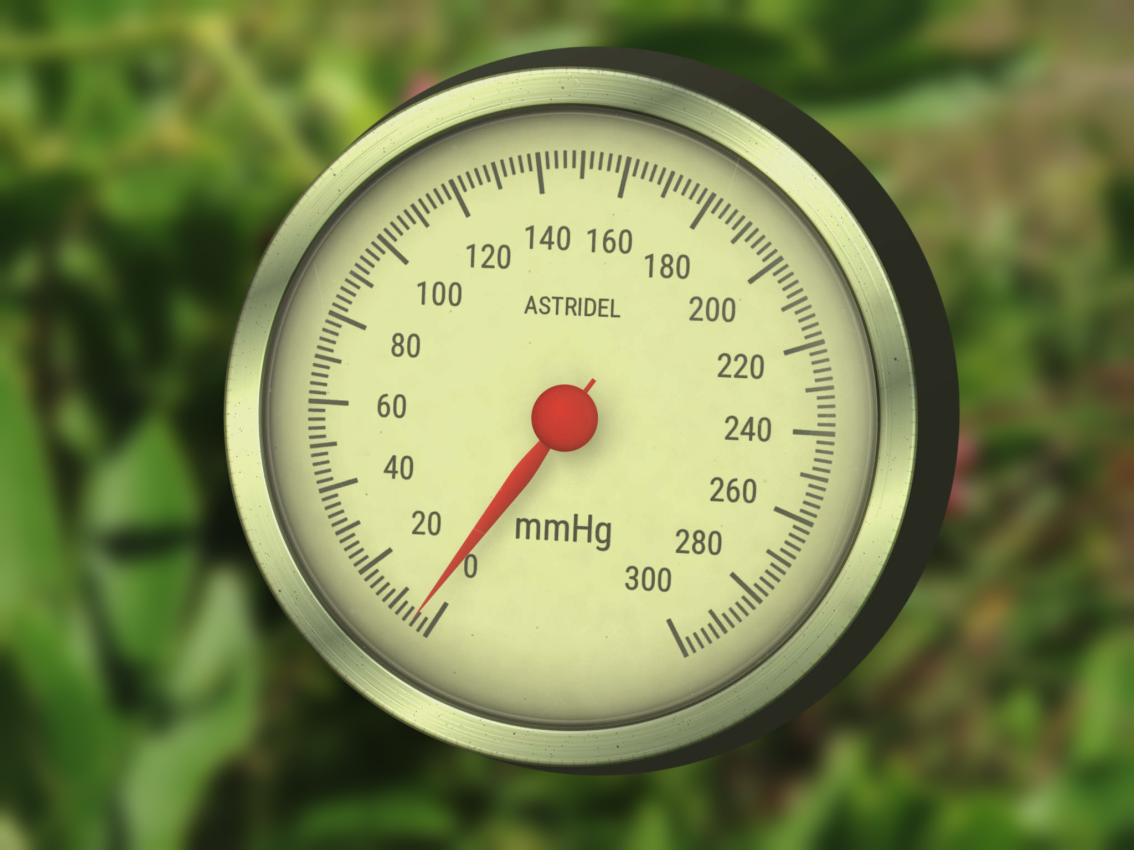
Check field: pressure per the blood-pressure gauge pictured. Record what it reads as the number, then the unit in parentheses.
4 (mmHg)
